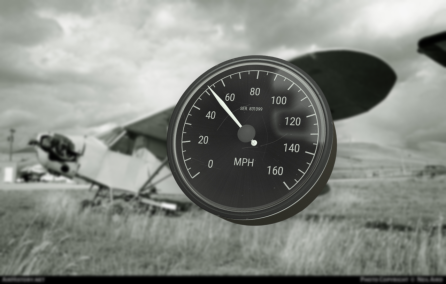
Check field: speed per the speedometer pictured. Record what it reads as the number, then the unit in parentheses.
52.5 (mph)
